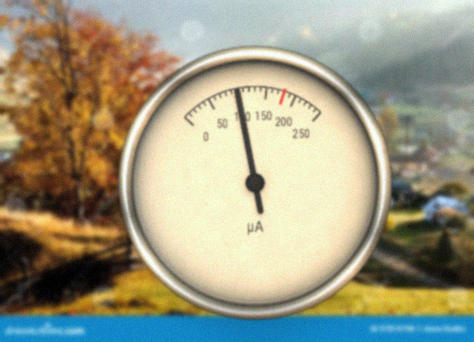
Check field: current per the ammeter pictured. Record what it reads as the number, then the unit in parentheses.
100 (µA)
